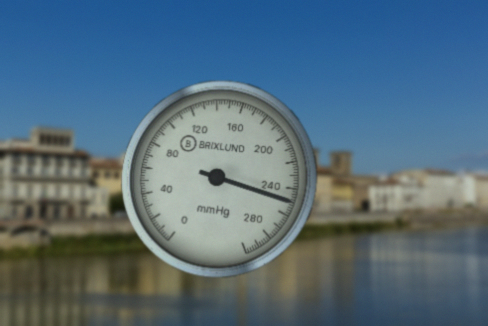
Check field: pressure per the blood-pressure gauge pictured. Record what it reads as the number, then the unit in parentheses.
250 (mmHg)
